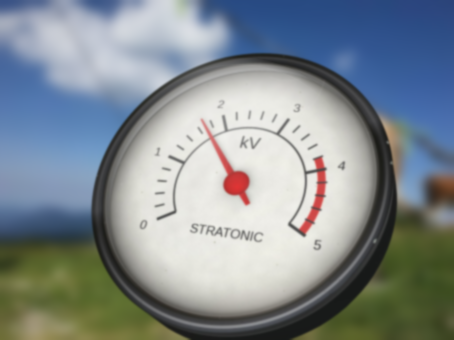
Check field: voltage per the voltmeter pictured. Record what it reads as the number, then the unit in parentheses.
1.7 (kV)
